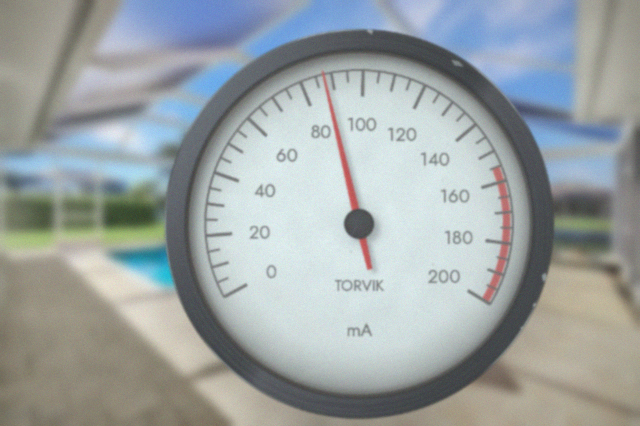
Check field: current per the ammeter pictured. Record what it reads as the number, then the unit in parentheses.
87.5 (mA)
